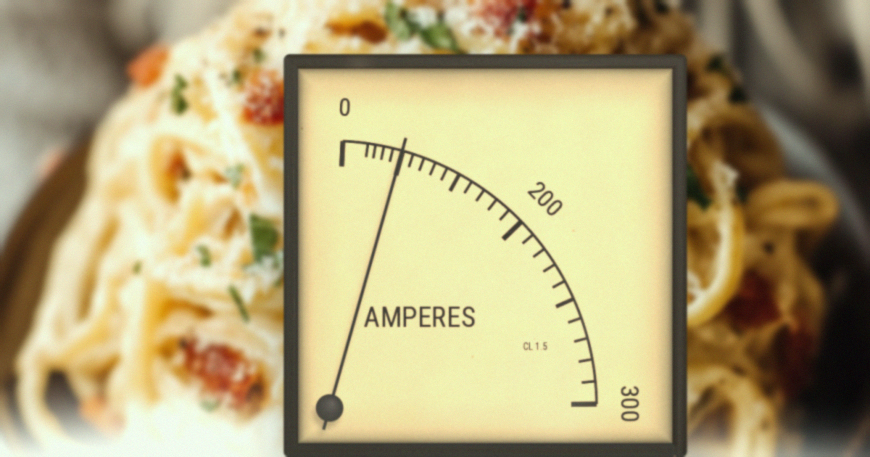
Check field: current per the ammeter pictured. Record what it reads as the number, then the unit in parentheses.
100 (A)
